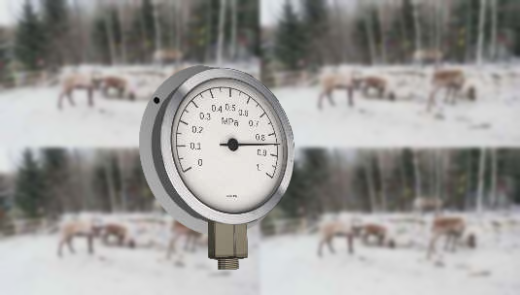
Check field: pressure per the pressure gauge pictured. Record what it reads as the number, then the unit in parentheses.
0.85 (MPa)
